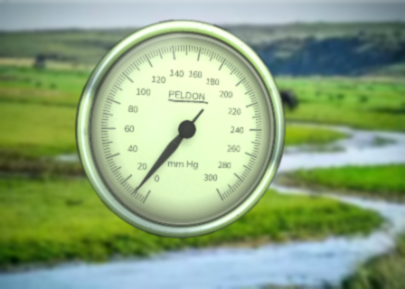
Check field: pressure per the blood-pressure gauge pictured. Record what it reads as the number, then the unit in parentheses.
10 (mmHg)
